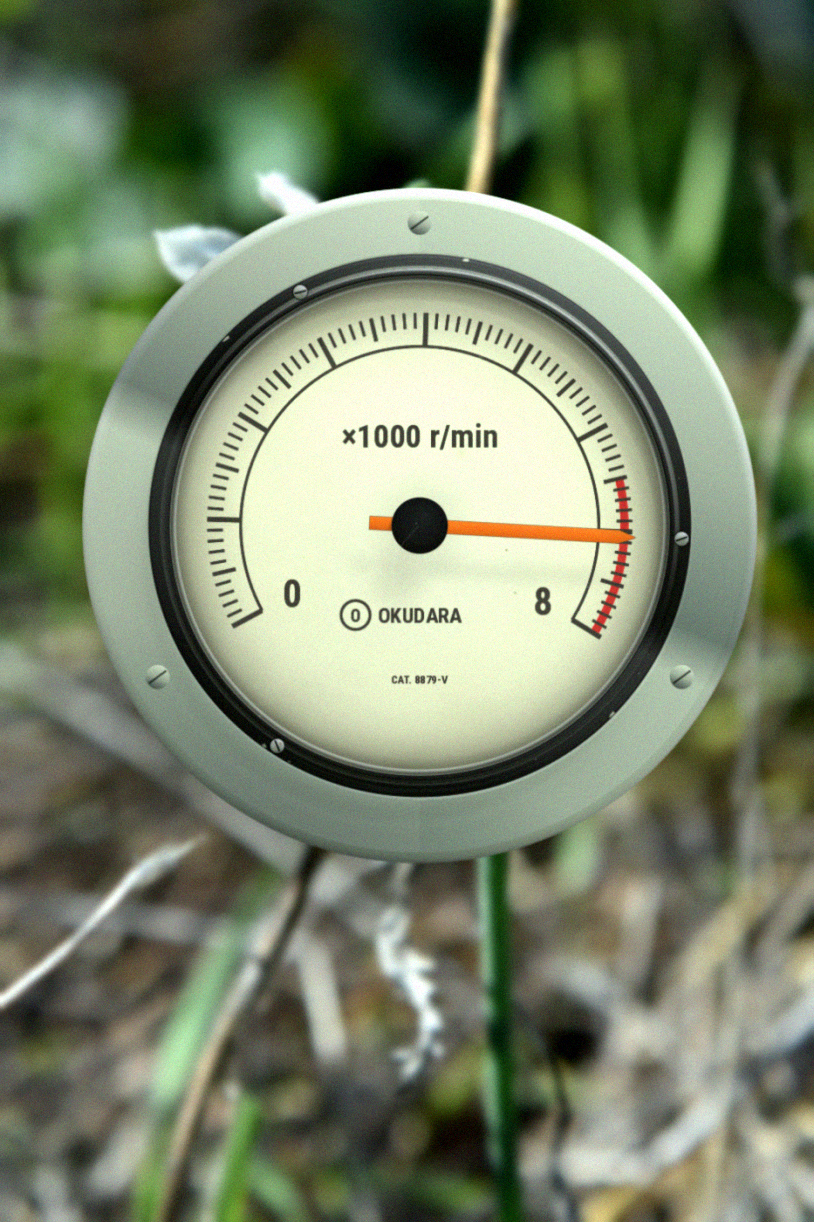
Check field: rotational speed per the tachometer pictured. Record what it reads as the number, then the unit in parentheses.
7050 (rpm)
